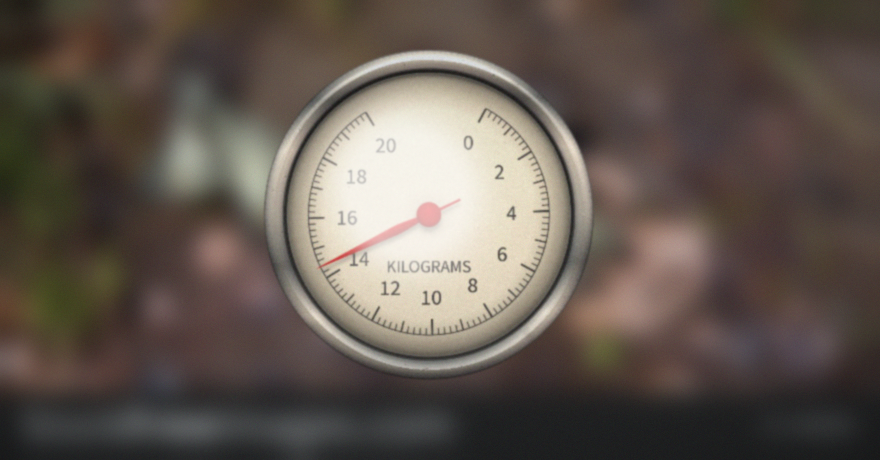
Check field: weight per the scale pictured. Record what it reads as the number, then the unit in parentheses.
14.4 (kg)
